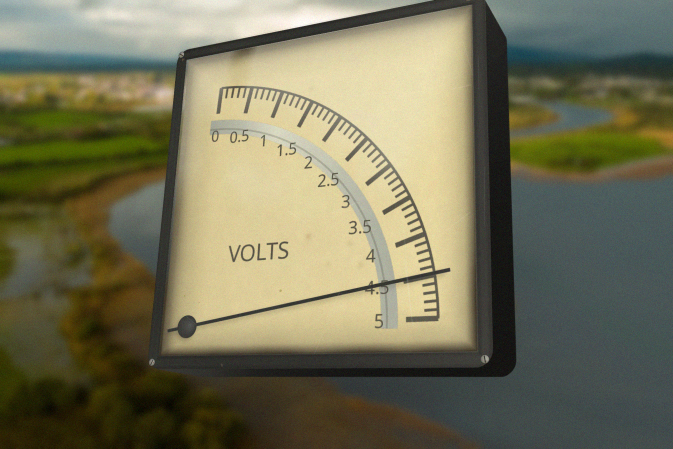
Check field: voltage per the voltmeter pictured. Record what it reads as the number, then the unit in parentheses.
4.5 (V)
